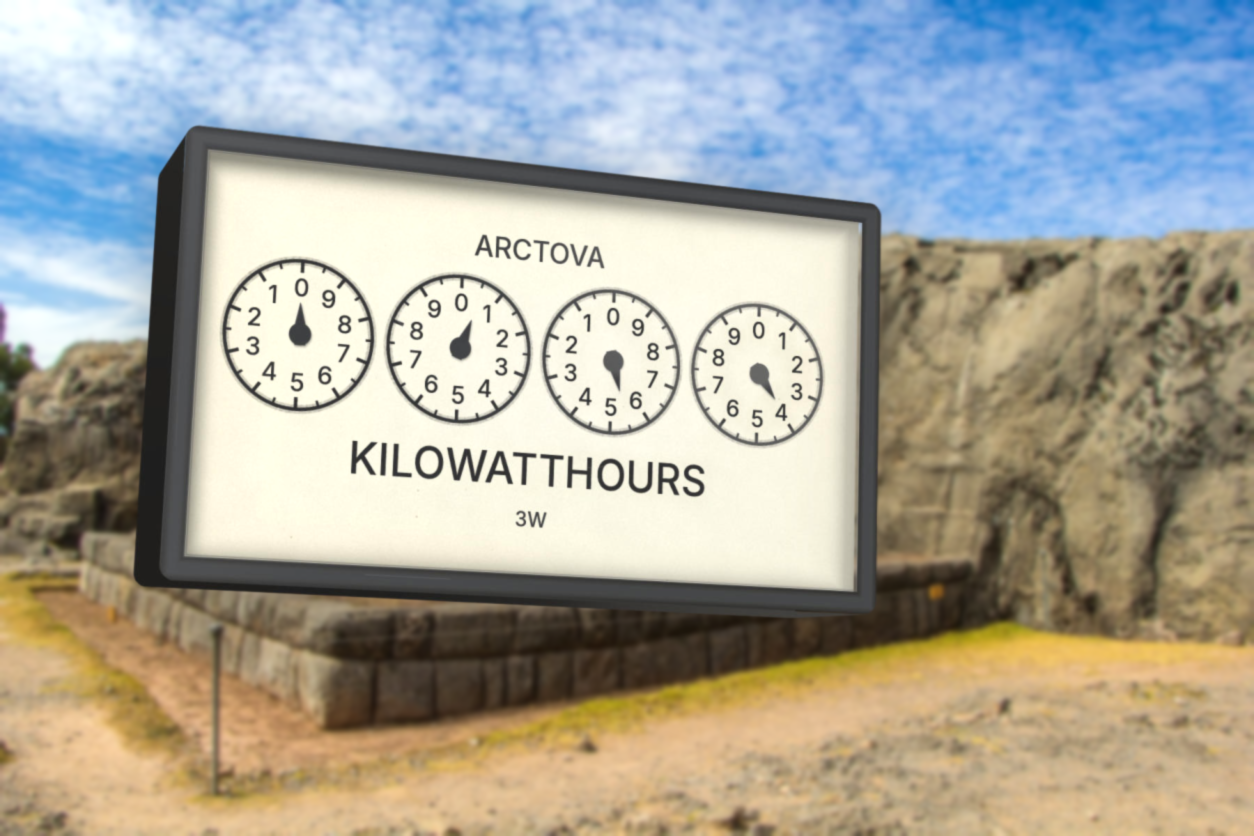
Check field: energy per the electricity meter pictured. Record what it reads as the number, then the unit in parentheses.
54 (kWh)
